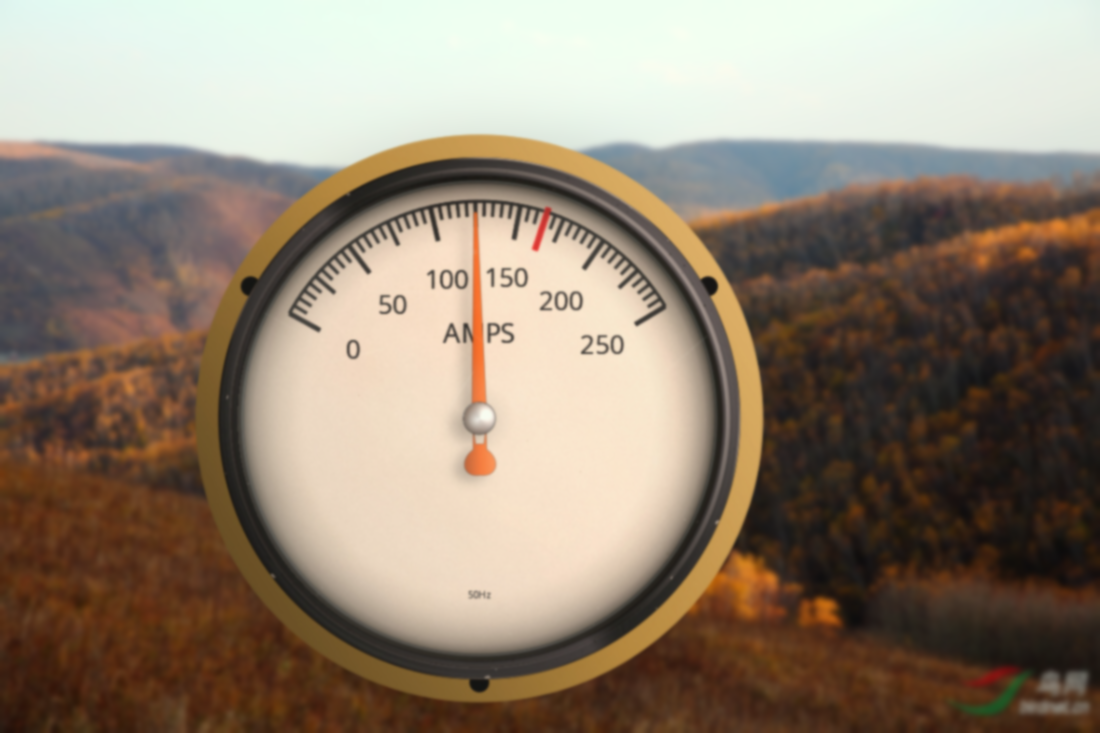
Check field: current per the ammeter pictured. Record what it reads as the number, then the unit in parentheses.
125 (A)
